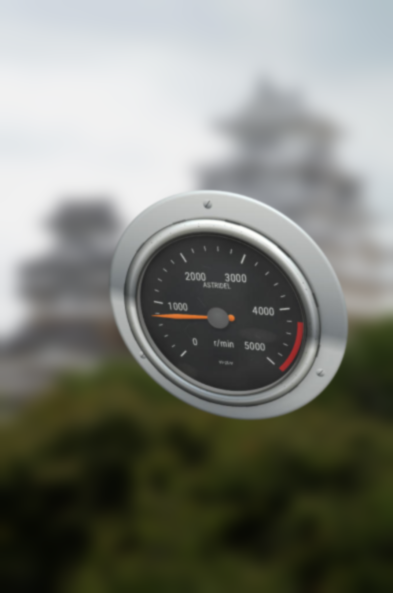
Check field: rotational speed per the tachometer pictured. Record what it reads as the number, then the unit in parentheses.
800 (rpm)
